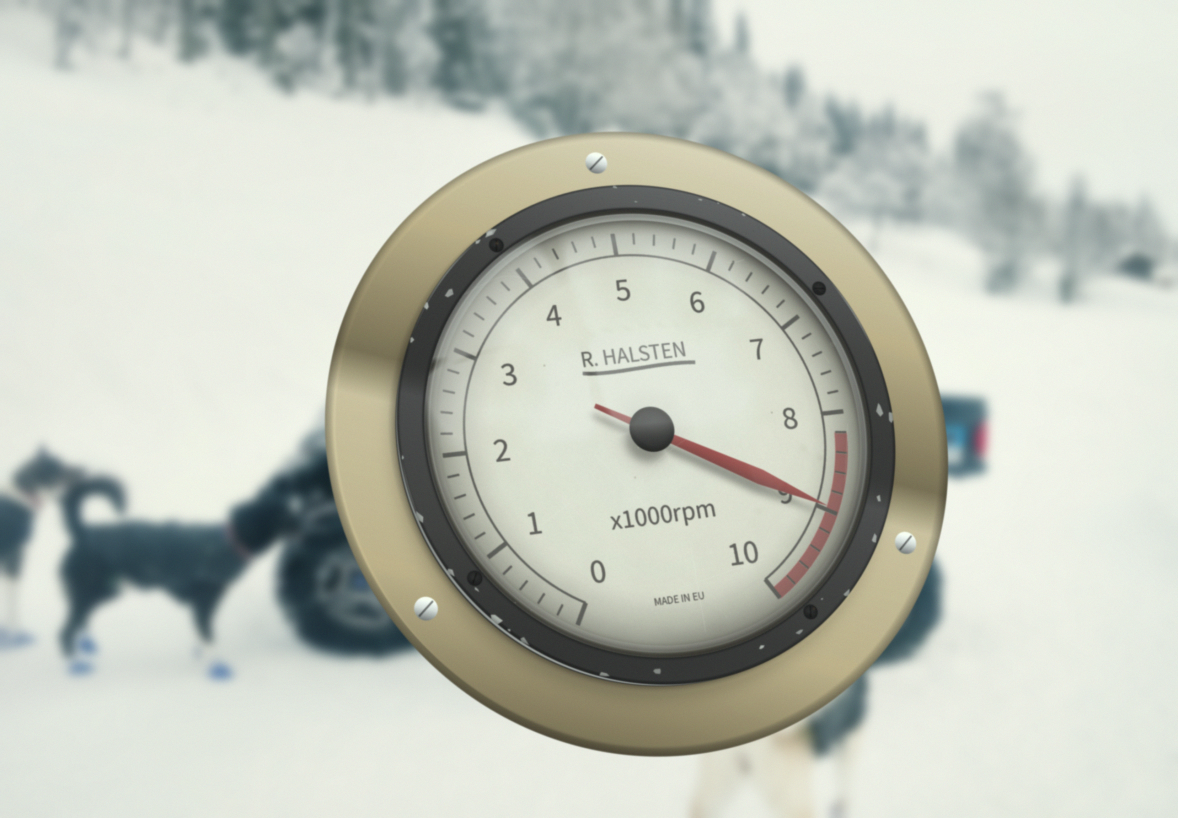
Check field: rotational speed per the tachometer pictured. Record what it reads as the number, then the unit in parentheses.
9000 (rpm)
